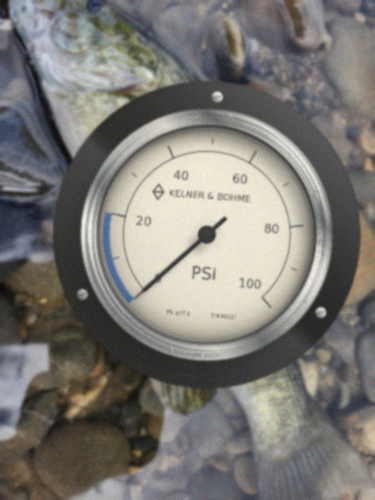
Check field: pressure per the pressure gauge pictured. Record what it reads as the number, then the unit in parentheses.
0 (psi)
